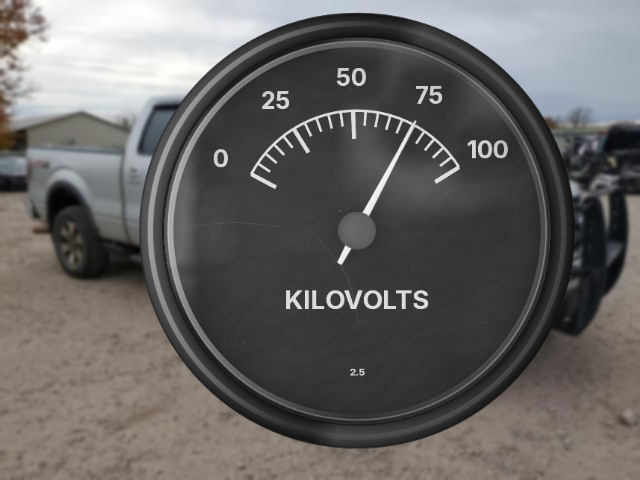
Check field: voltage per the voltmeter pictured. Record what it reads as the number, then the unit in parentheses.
75 (kV)
